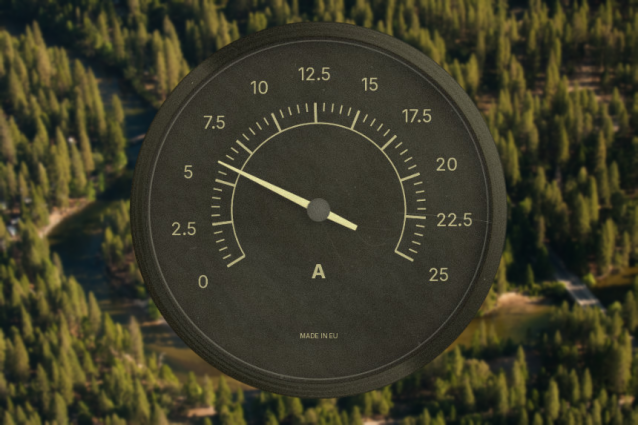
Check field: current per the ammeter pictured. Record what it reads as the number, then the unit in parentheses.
6 (A)
